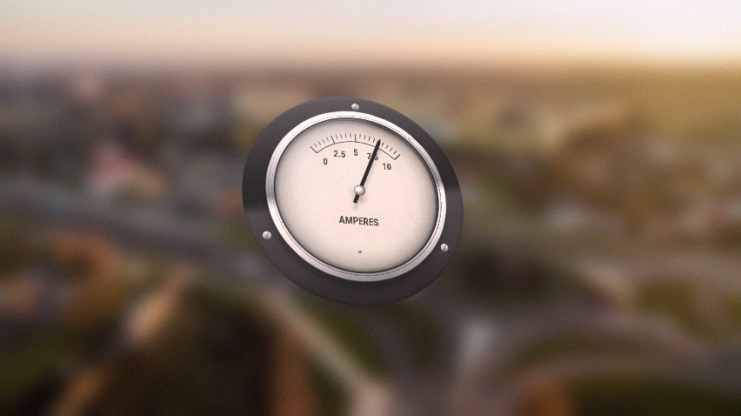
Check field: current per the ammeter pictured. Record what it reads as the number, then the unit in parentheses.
7.5 (A)
